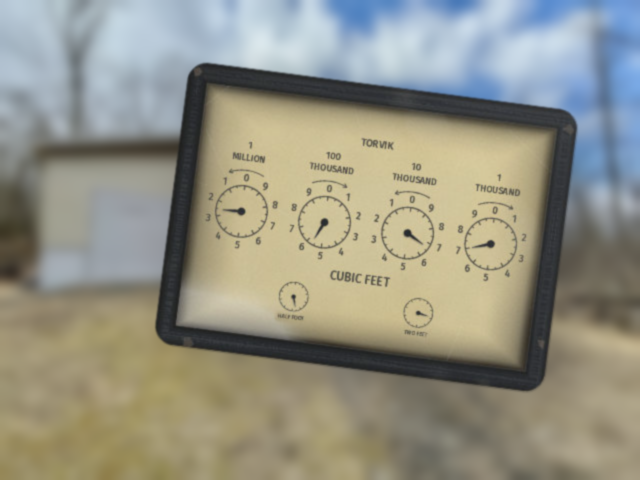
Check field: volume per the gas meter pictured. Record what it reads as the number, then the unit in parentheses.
256700 (ft³)
